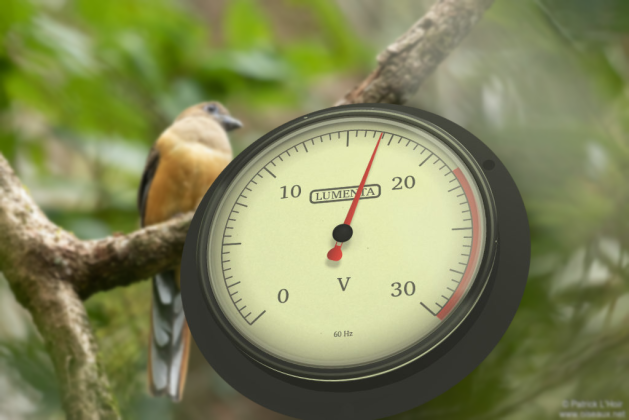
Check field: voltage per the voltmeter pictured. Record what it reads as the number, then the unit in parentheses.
17 (V)
